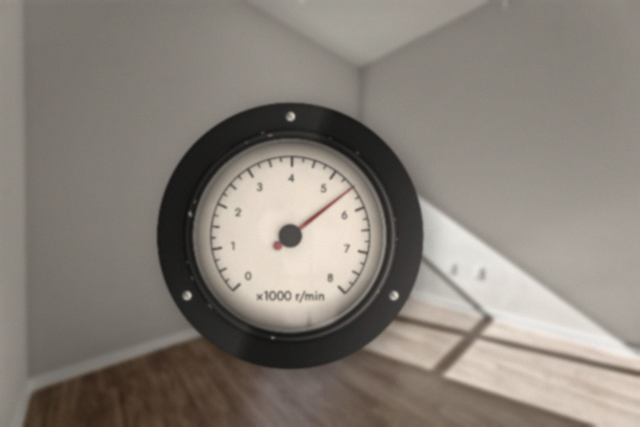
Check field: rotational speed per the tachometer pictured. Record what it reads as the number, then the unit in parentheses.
5500 (rpm)
